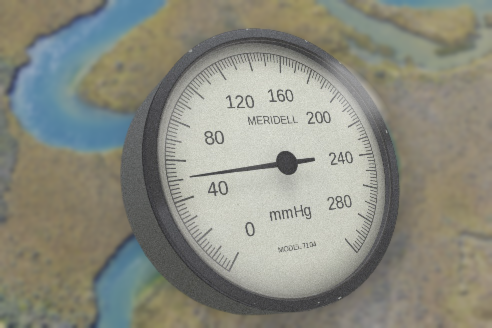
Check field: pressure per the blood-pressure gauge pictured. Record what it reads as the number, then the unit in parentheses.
50 (mmHg)
